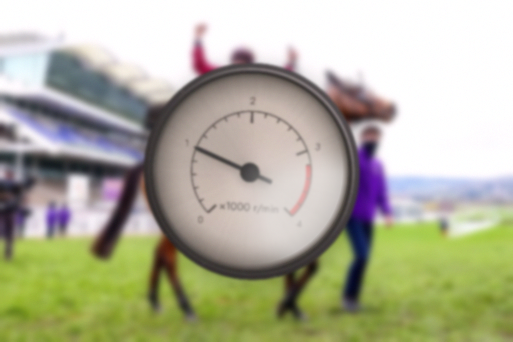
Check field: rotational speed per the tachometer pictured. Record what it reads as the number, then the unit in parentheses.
1000 (rpm)
